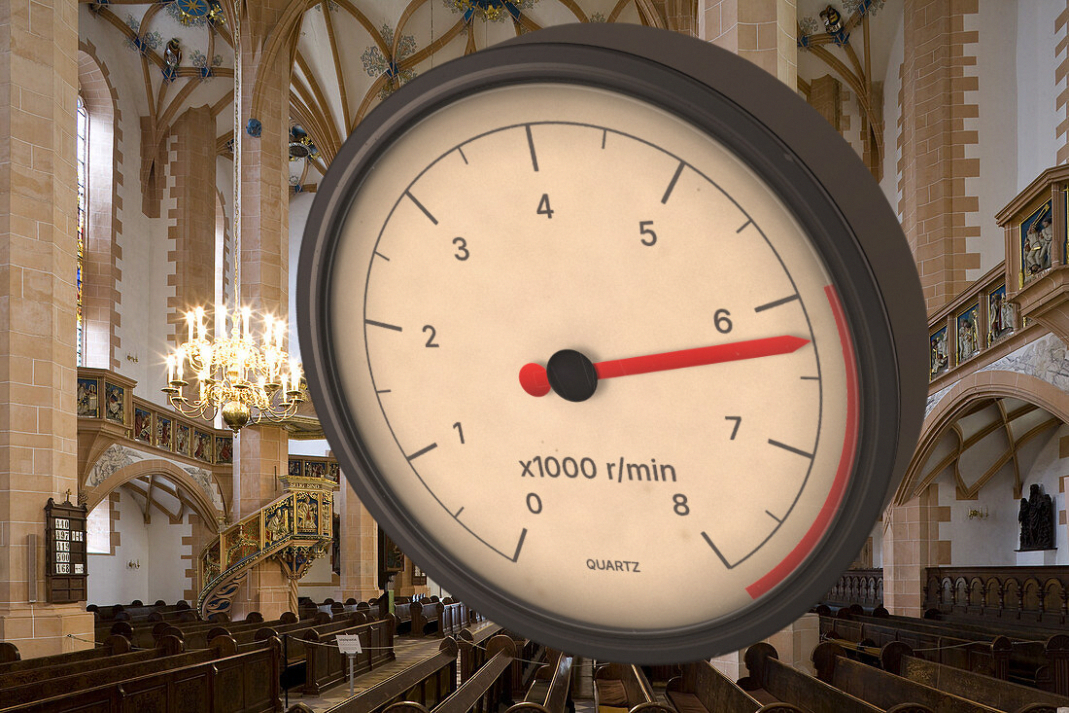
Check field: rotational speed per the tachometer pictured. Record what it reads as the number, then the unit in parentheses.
6250 (rpm)
